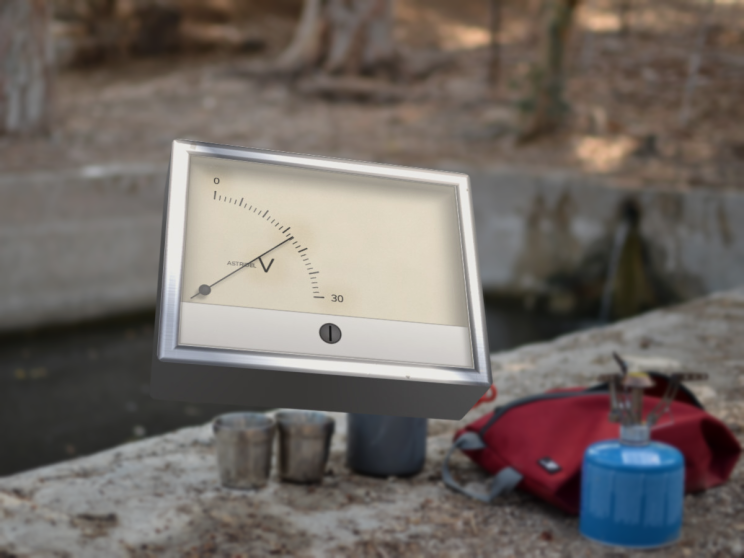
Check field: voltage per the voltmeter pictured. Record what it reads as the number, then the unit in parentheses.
17 (V)
